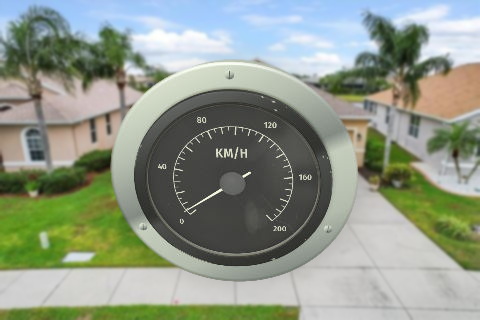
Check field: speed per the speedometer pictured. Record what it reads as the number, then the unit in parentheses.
5 (km/h)
